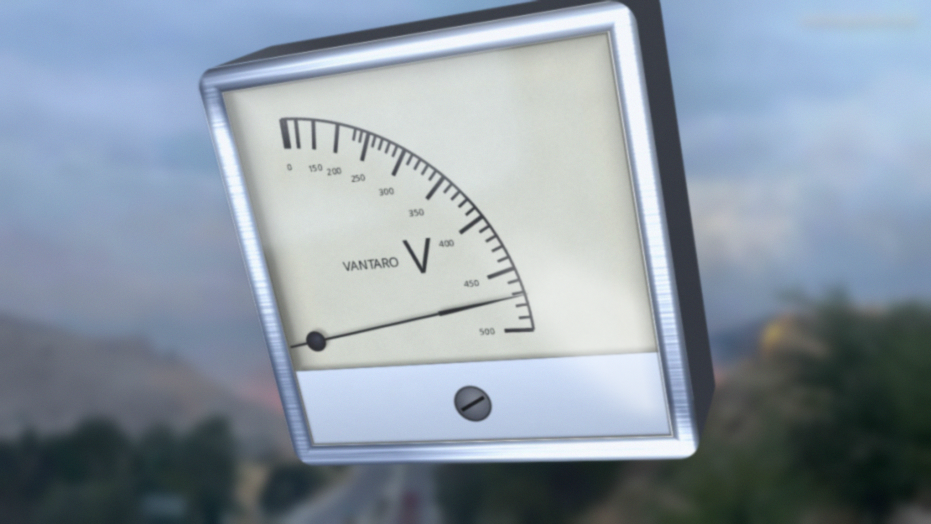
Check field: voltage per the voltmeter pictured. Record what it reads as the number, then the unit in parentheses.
470 (V)
